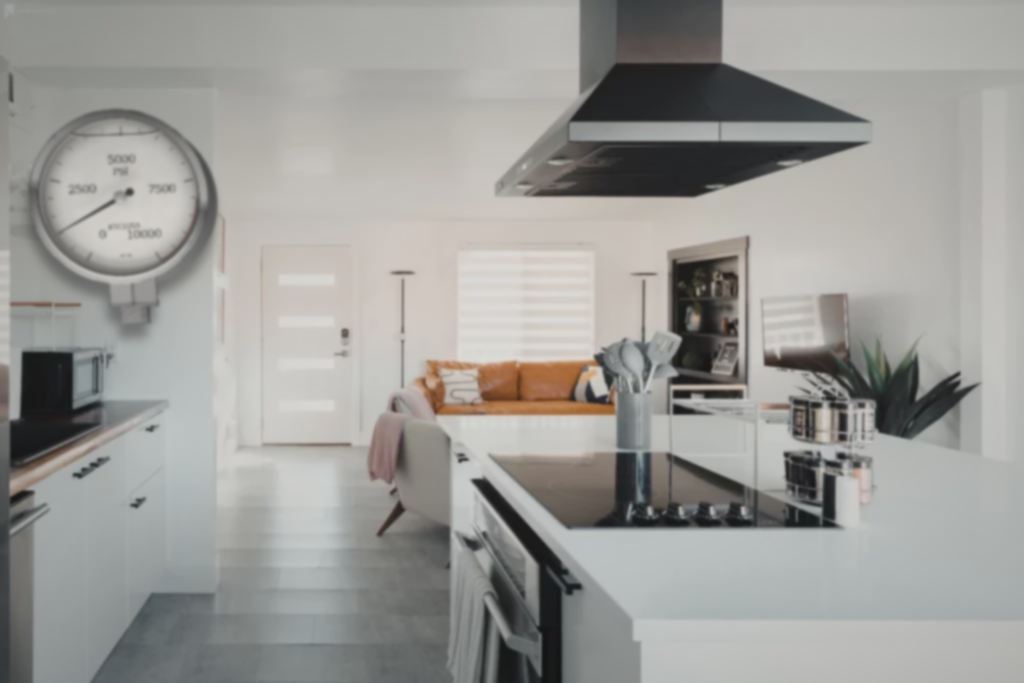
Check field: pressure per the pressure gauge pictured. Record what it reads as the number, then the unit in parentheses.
1000 (psi)
